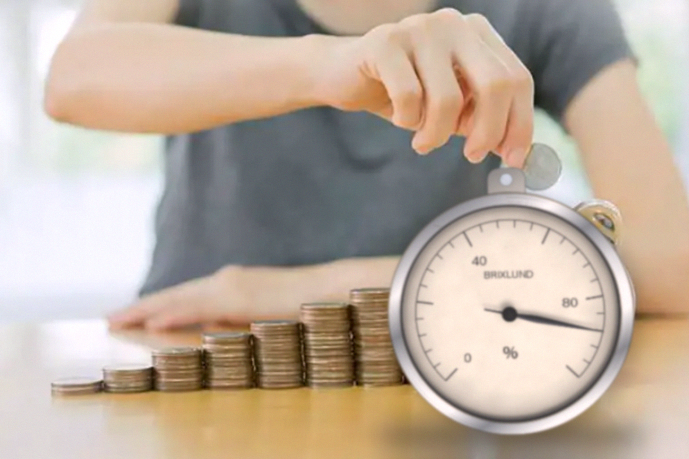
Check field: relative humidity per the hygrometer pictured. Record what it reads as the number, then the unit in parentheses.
88 (%)
